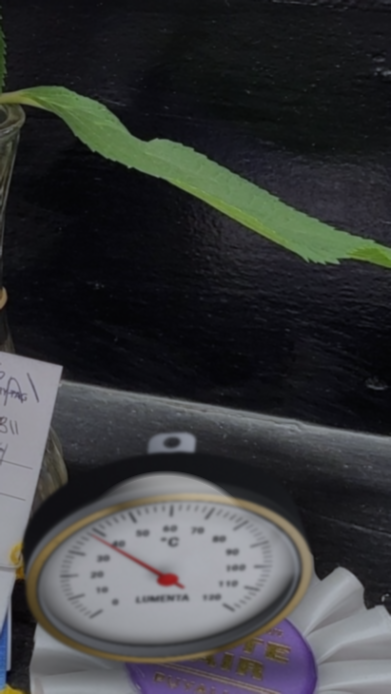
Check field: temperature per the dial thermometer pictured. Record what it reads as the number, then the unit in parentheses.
40 (°C)
